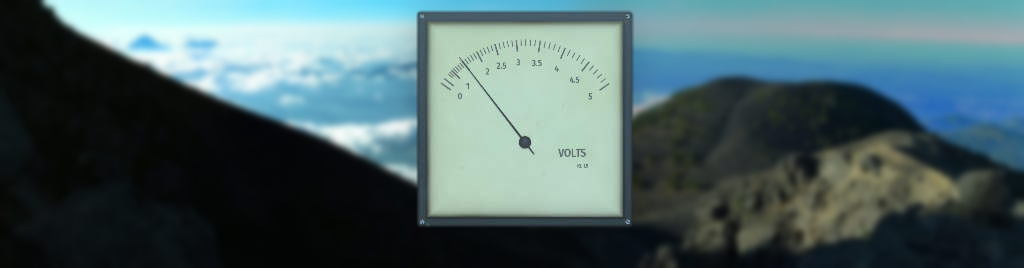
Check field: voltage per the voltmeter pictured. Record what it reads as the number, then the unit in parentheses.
1.5 (V)
